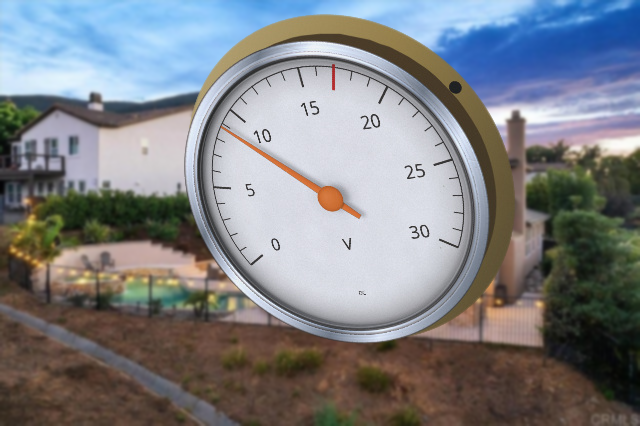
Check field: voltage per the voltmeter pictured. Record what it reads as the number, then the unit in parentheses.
9 (V)
